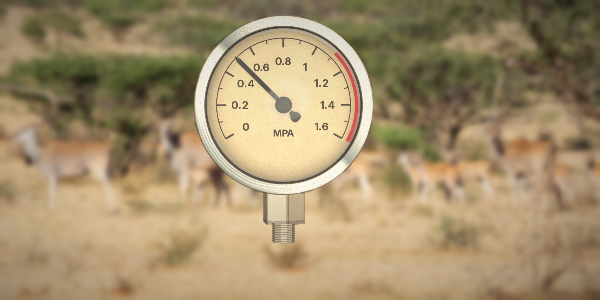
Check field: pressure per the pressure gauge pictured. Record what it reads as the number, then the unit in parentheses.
0.5 (MPa)
